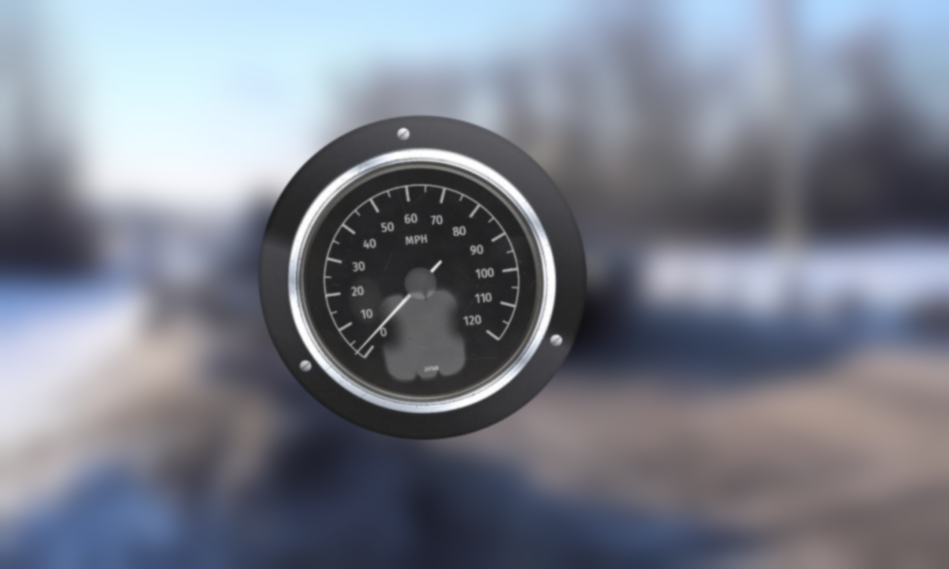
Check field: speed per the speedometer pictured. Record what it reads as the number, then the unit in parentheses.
2.5 (mph)
